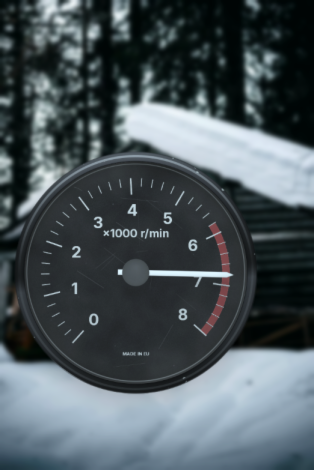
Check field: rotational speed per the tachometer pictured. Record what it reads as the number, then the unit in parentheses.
6800 (rpm)
